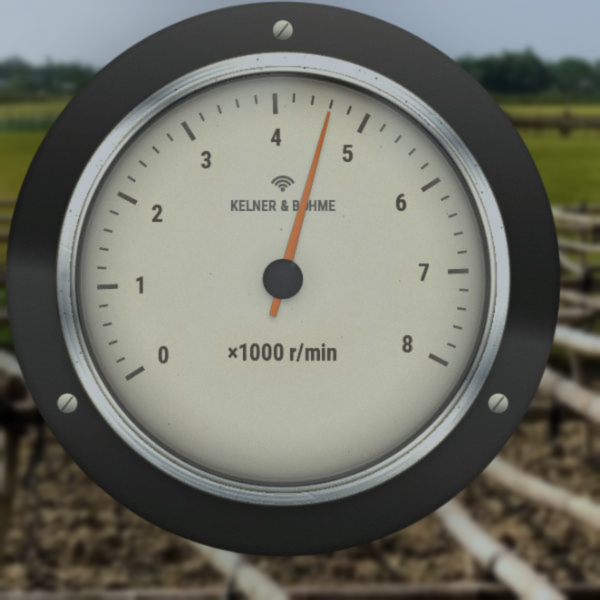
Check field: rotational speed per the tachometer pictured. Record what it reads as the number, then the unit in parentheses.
4600 (rpm)
